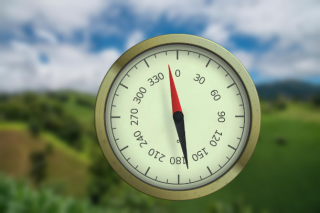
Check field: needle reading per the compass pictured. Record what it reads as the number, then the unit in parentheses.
350 (°)
